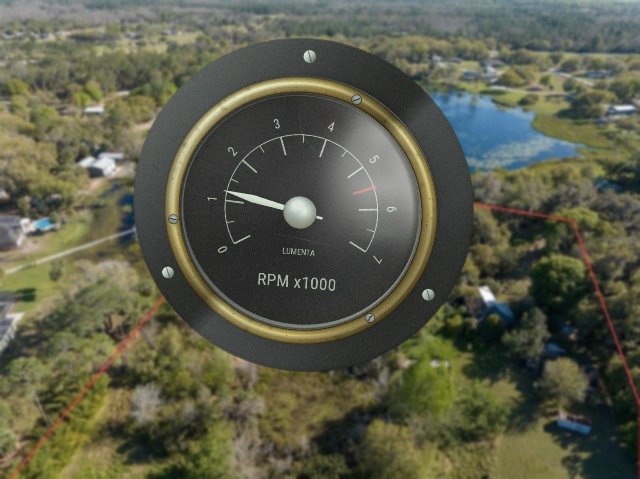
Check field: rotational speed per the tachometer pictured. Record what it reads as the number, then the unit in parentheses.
1250 (rpm)
